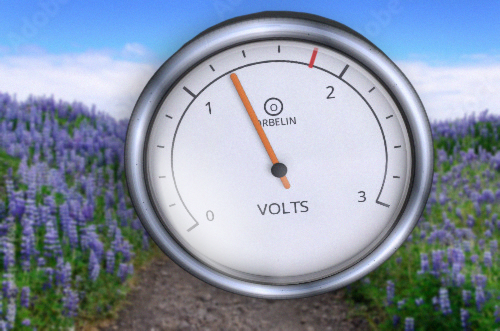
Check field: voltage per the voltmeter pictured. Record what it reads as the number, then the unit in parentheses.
1.3 (V)
